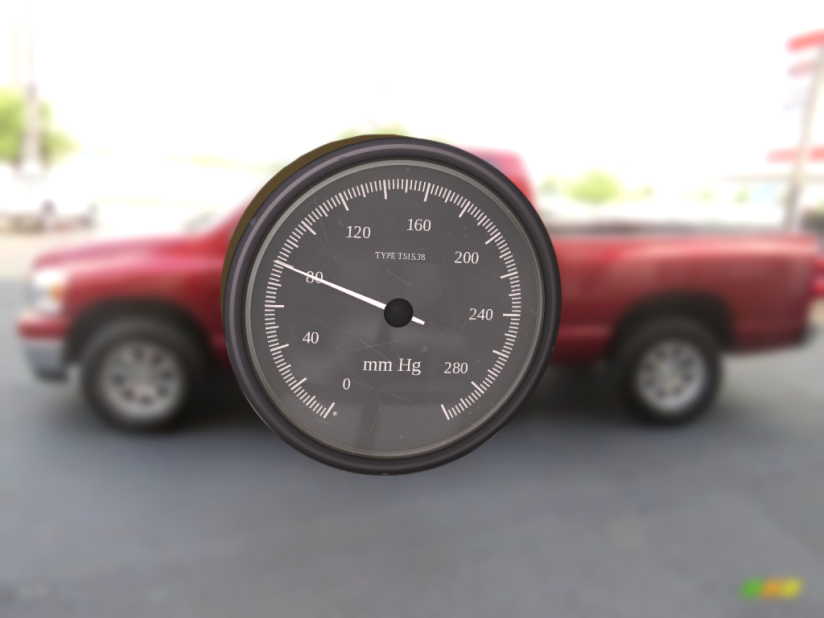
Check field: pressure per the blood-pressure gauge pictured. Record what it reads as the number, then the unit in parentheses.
80 (mmHg)
